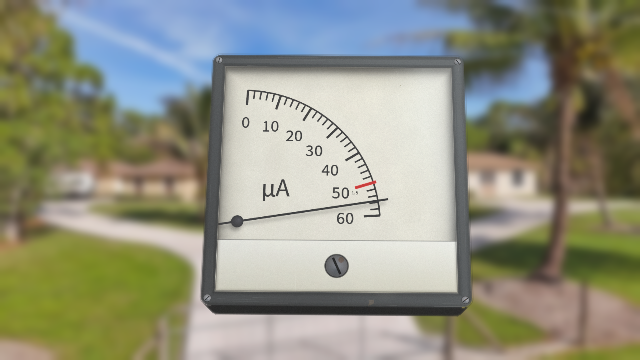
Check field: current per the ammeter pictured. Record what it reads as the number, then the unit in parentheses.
56 (µA)
